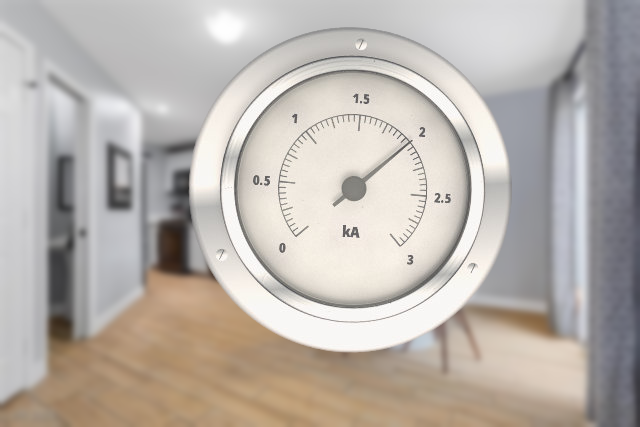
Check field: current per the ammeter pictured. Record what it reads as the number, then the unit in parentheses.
2 (kA)
